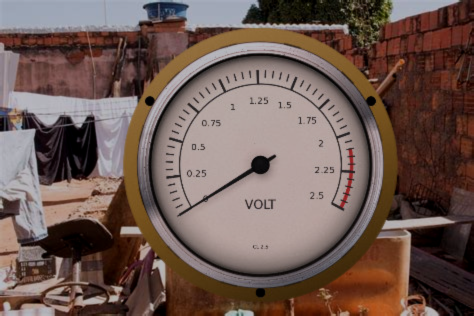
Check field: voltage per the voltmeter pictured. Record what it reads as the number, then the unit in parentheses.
0 (V)
